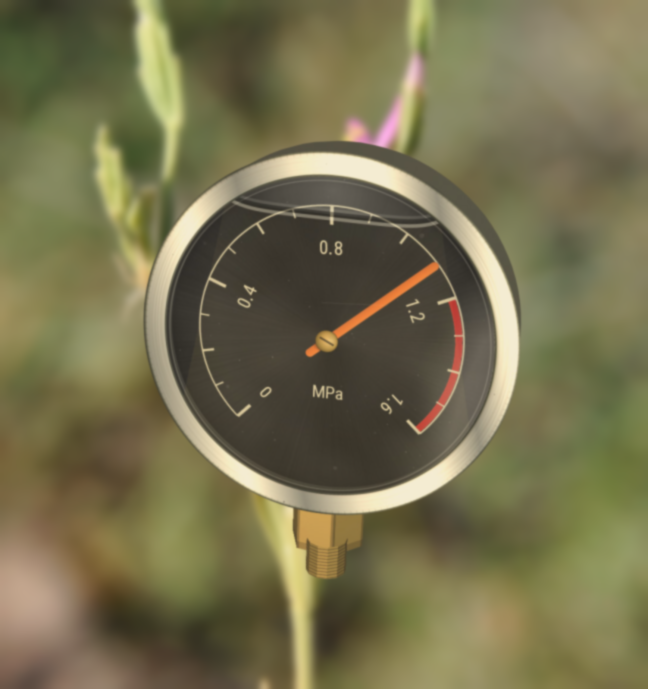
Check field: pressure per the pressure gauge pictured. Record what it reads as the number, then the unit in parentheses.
1.1 (MPa)
